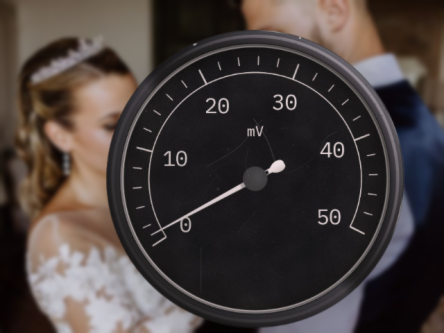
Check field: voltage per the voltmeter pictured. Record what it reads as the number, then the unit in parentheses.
1 (mV)
